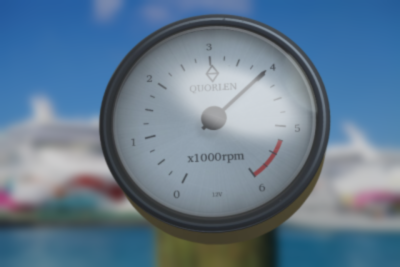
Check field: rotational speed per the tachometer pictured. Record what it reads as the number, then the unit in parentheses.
4000 (rpm)
